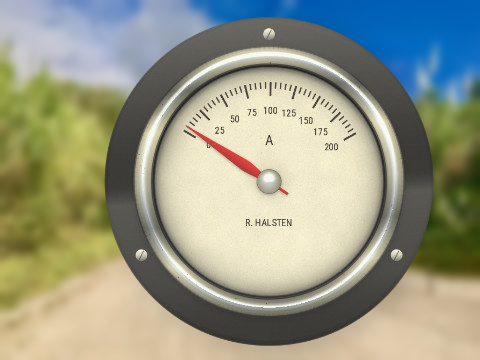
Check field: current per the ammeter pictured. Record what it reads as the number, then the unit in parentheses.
5 (A)
